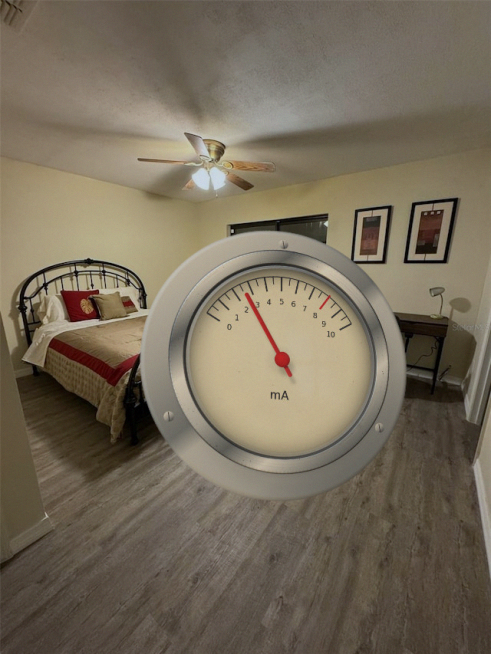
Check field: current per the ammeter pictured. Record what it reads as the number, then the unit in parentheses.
2.5 (mA)
